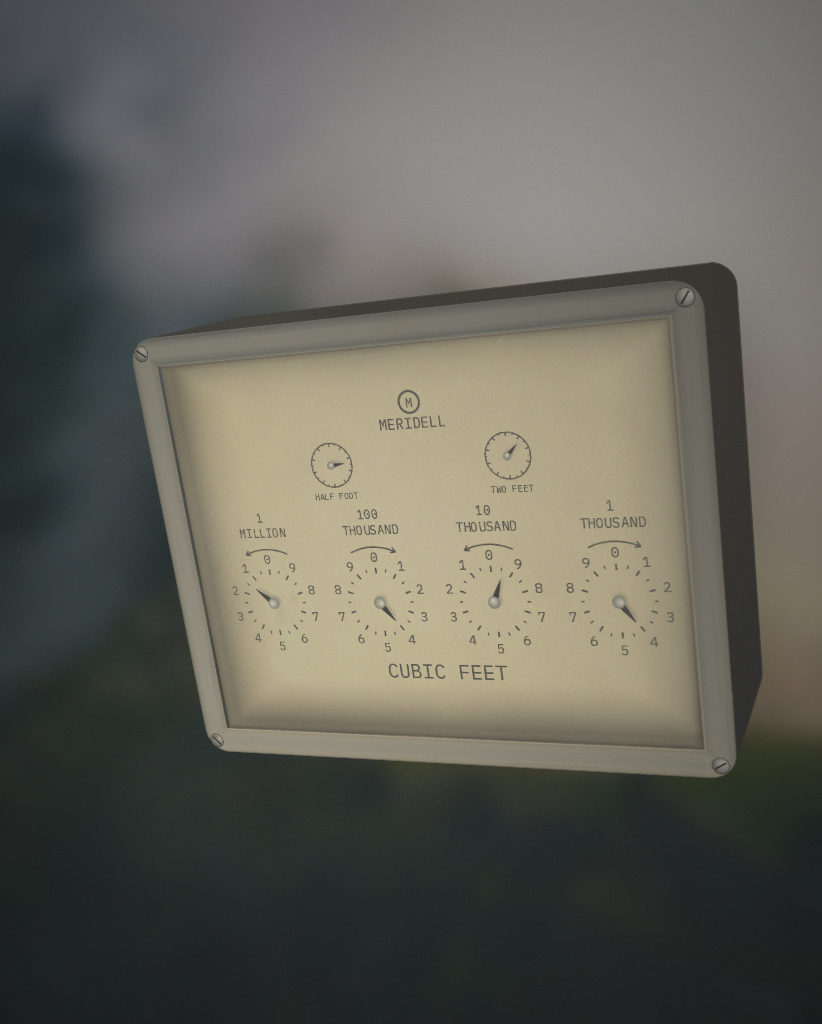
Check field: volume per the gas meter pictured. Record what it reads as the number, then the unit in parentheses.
139400 (ft³)
